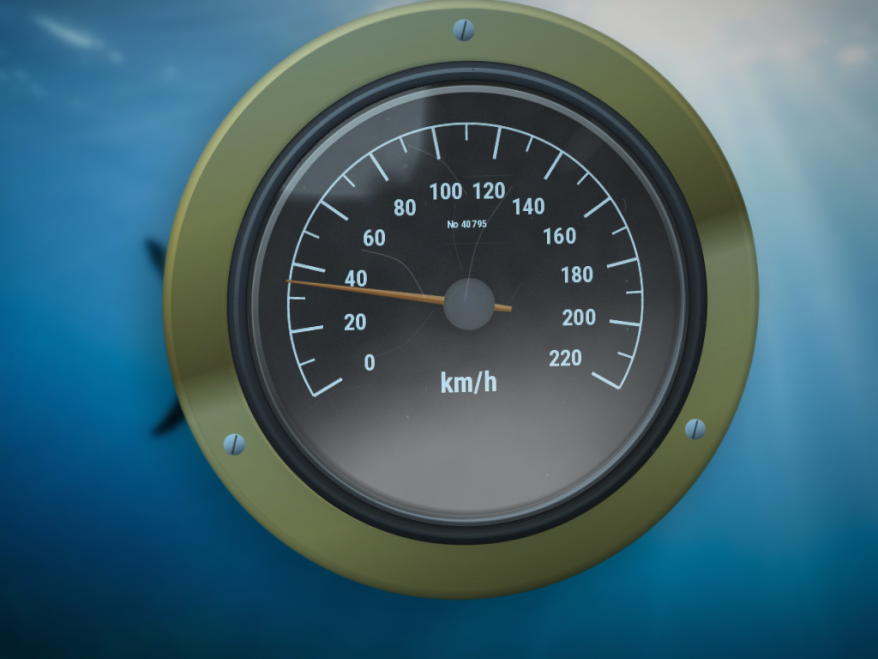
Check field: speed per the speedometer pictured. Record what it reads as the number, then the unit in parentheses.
35 (km/h)
